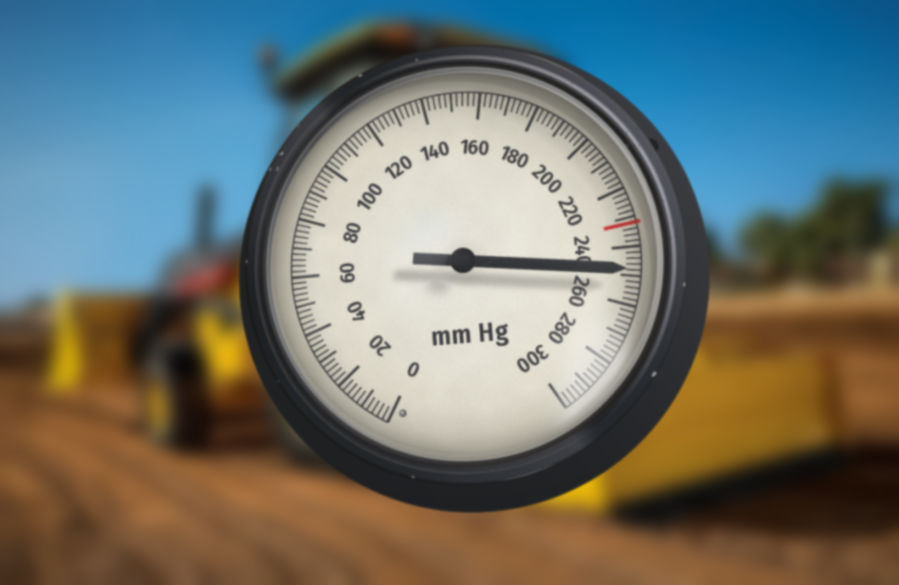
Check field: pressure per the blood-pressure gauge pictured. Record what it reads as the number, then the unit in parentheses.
248 (mmHg)
